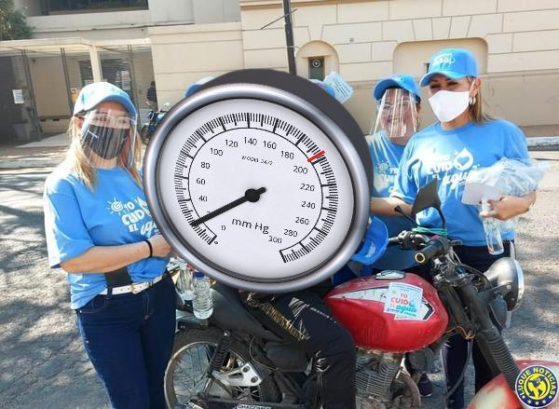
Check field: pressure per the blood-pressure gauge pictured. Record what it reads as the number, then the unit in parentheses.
20 (mmHg)
